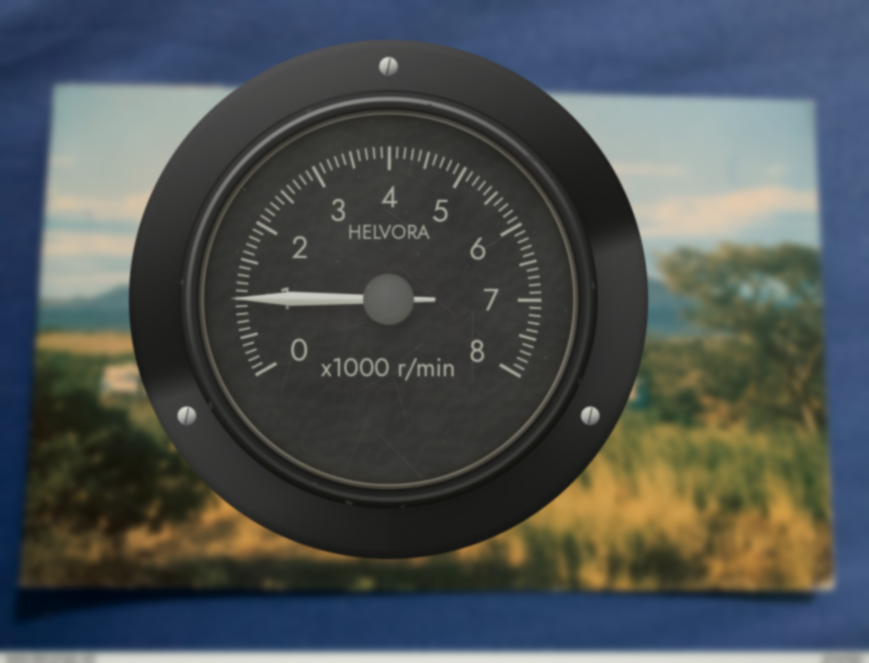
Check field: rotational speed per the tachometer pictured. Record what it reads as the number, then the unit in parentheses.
1000 (rpm)
